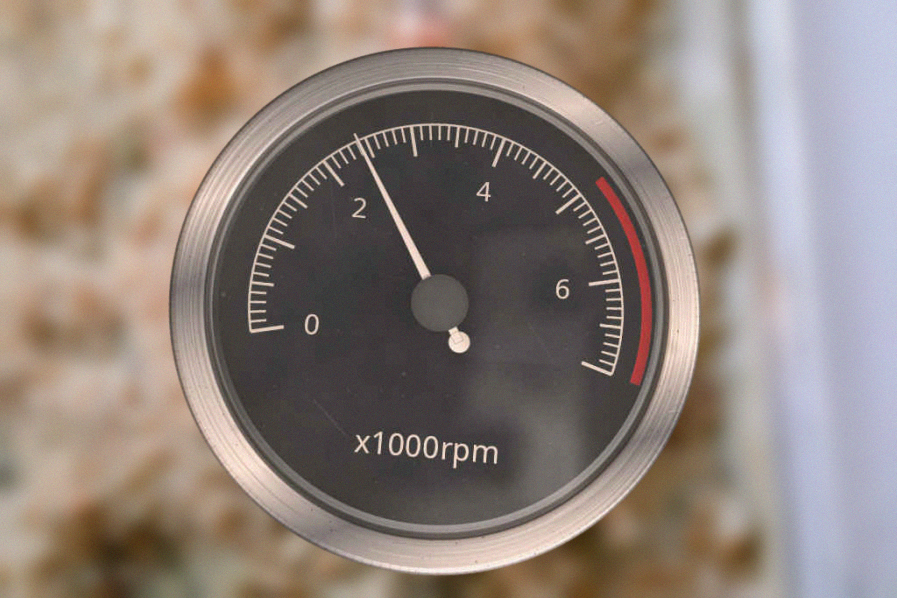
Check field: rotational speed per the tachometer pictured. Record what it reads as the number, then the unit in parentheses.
2400 (rpm)
